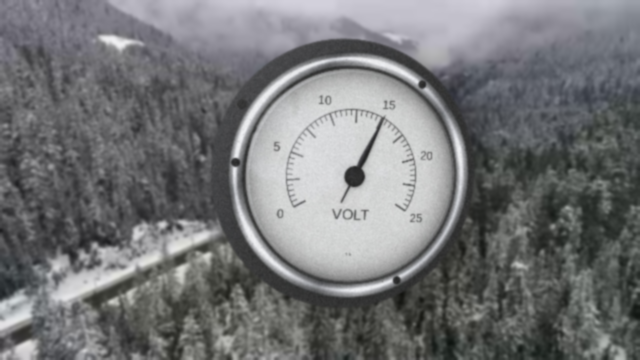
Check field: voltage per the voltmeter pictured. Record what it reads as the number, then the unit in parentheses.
15 (V)
